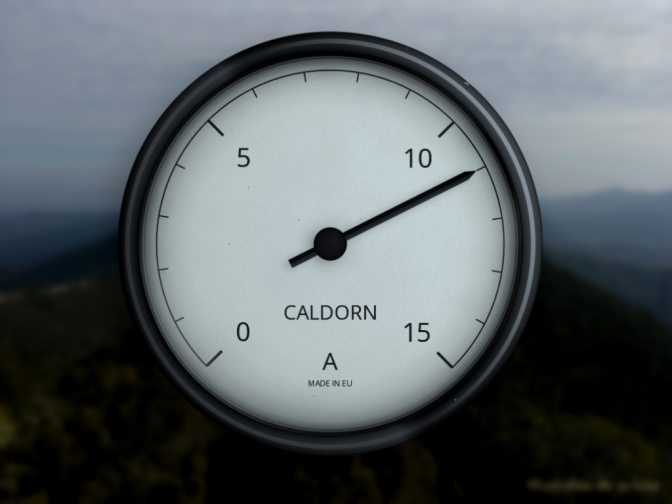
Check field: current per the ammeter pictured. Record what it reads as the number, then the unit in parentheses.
11 (A)
